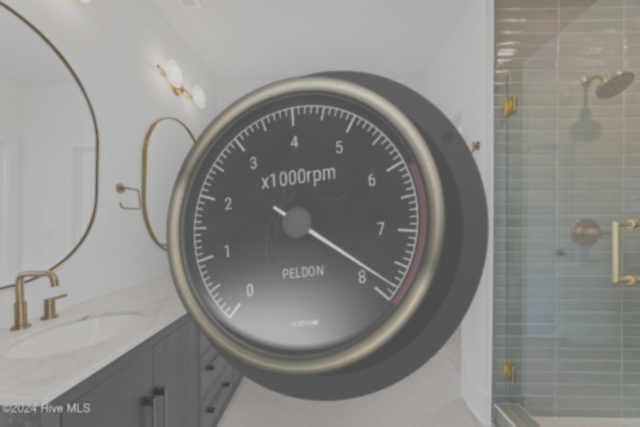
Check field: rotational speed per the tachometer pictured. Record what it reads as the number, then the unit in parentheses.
7800 (rpm)
